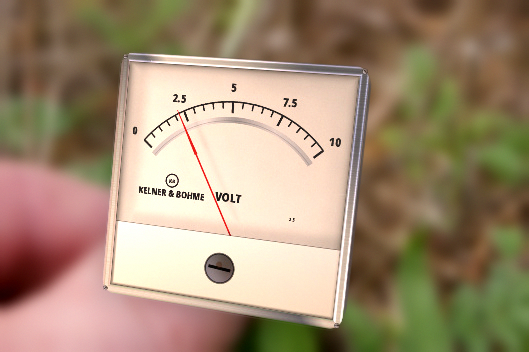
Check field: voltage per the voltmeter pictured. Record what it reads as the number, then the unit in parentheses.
2.25 (V)
